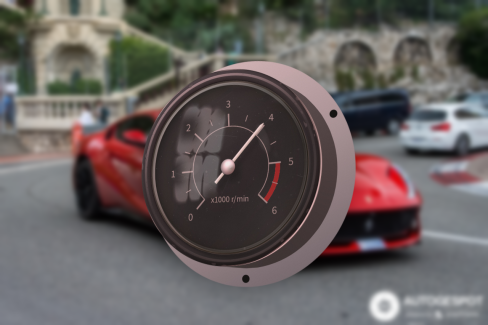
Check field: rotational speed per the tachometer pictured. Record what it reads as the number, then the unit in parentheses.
4000 (rpm)
